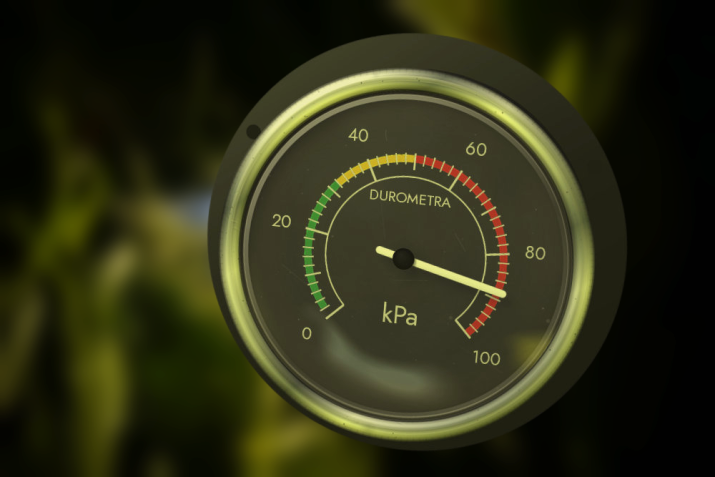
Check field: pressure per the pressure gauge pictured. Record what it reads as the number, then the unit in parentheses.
88 (kPa)
